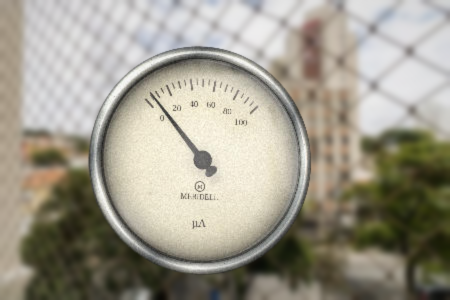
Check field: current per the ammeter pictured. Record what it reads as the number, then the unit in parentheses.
5 (µA)
